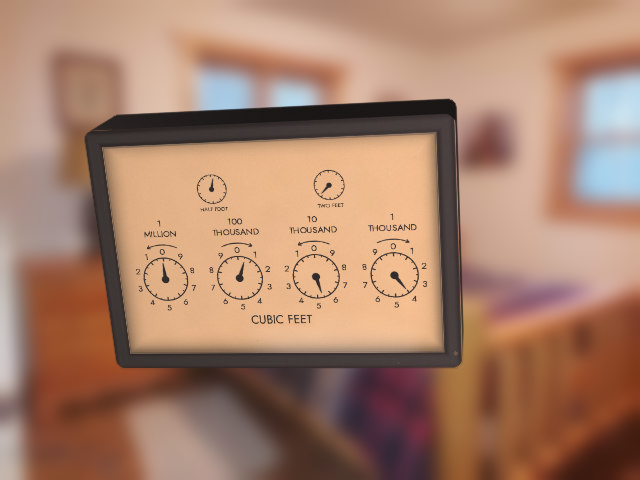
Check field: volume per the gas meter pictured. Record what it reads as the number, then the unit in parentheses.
5400 (ft³)
